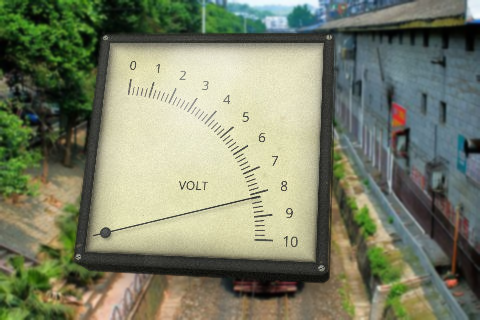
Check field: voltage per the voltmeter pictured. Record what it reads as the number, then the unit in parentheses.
8.2 (V)
